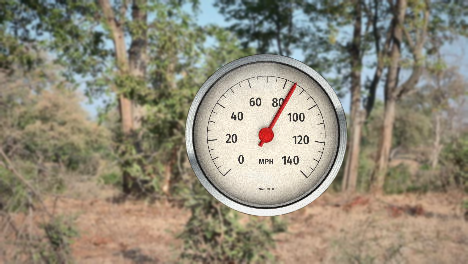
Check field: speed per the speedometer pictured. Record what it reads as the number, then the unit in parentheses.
85 (mph)
